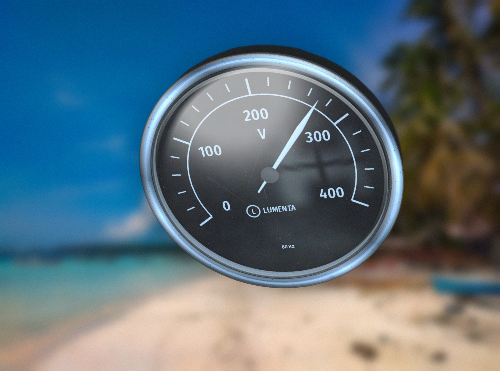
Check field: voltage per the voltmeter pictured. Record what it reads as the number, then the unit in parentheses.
270 (V)
